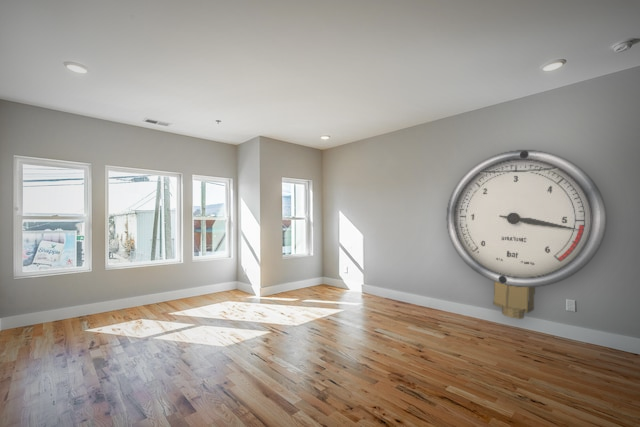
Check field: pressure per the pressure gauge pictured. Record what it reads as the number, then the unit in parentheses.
5.2 (bar)
